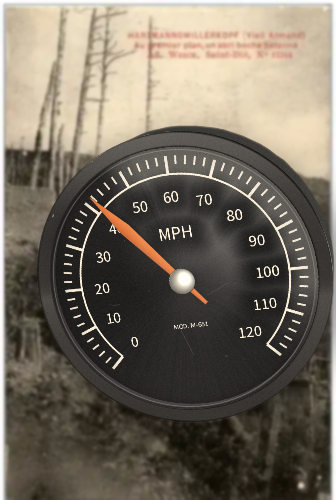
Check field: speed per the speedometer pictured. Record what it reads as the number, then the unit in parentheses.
42 (mph)
